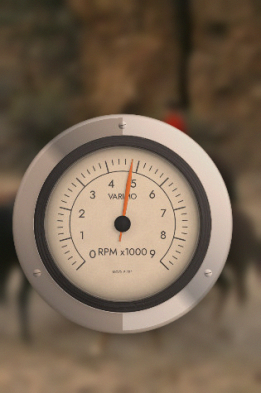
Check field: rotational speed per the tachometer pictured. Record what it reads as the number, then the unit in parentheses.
4800 (rpm)
